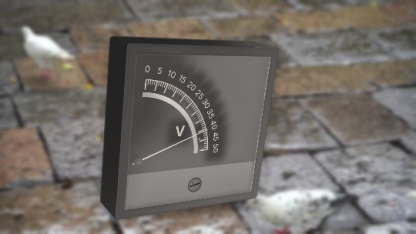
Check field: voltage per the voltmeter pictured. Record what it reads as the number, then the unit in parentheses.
40 (V)
